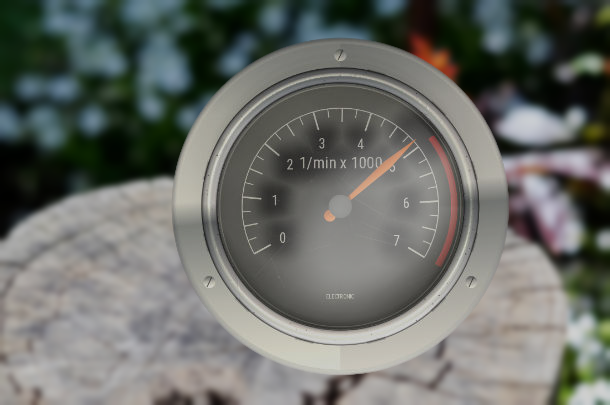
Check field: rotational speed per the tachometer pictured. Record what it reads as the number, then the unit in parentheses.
4875 (rpm)
